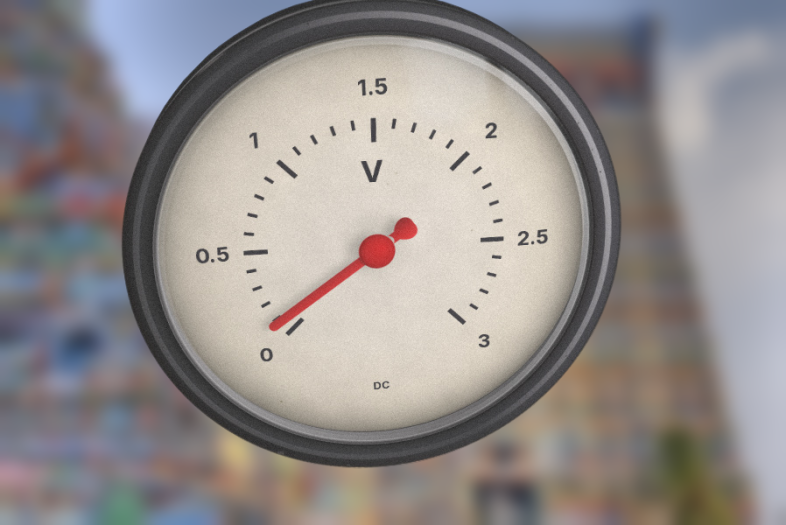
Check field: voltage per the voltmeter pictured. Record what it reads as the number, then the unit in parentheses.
0.1 (V)
